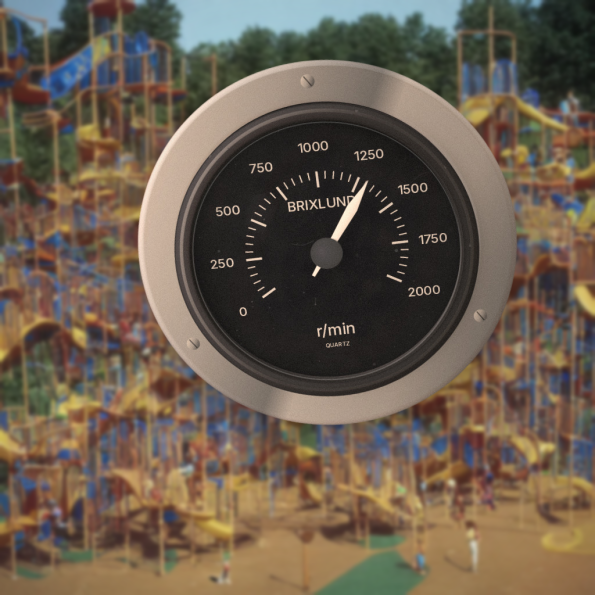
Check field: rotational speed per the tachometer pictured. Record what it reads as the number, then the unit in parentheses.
1300 (rpm)
